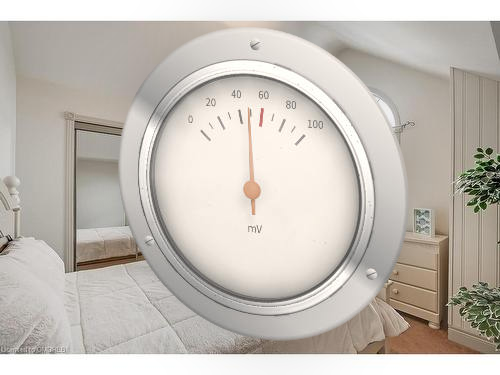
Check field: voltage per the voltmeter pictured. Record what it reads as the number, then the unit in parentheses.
50 (mV)
